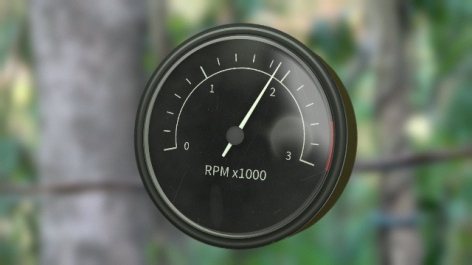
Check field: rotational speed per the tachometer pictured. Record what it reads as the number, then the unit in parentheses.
1900 (rpm)
